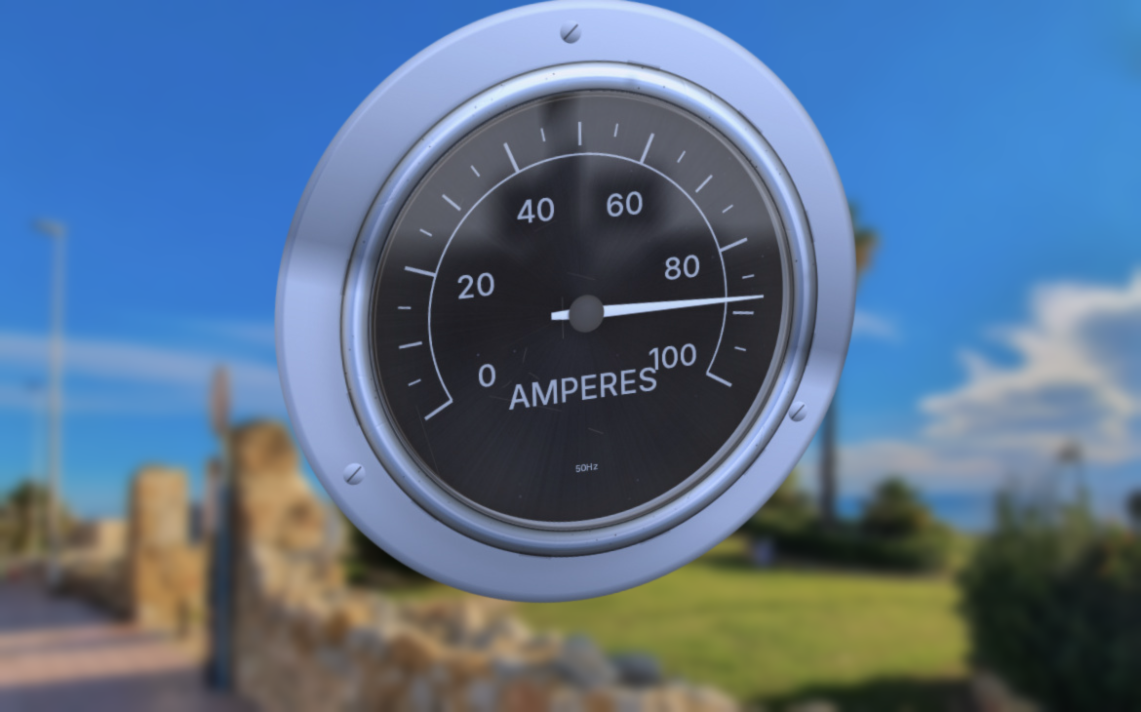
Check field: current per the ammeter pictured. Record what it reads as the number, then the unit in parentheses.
87.5 (A)
